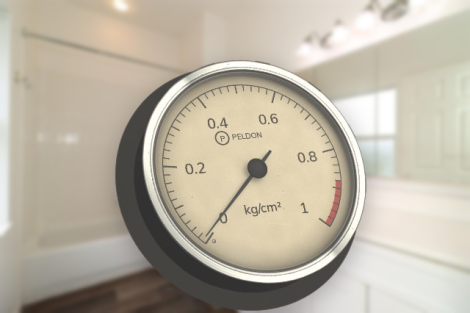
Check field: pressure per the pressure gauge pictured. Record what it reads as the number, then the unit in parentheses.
0.01 (kg/cm²)
